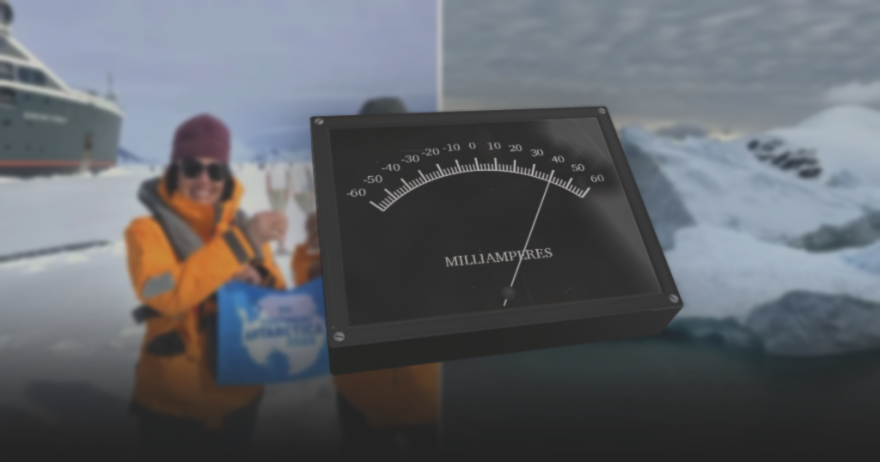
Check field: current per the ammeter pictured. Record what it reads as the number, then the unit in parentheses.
40 (mA)
